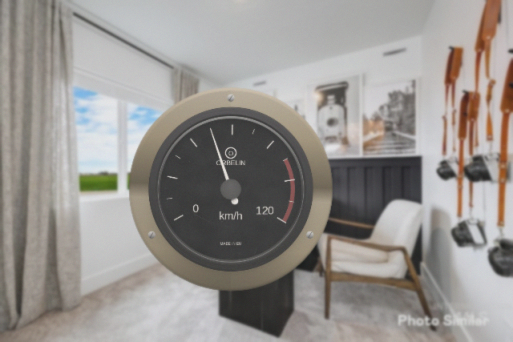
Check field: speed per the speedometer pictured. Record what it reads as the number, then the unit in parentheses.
50 (km/h)
